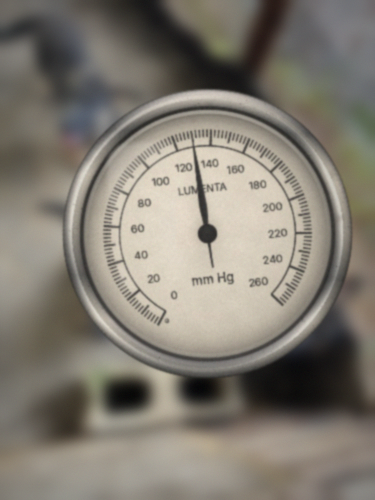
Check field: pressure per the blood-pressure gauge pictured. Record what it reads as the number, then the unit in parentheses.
130 (mmHg)
